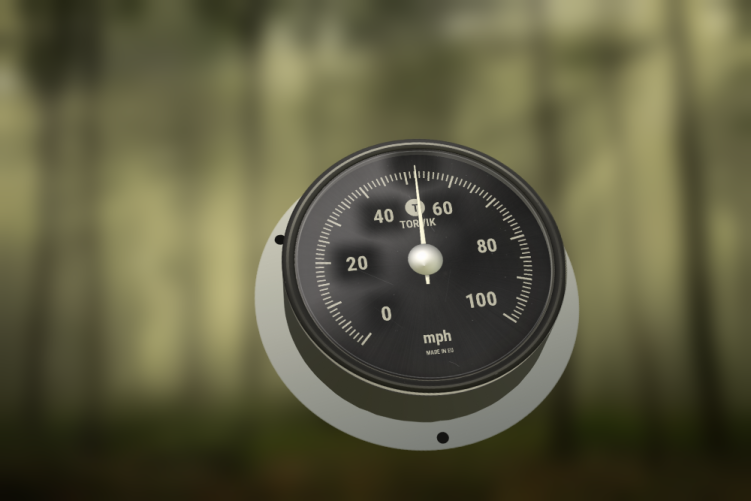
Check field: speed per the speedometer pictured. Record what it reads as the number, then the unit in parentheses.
52 (mph)
